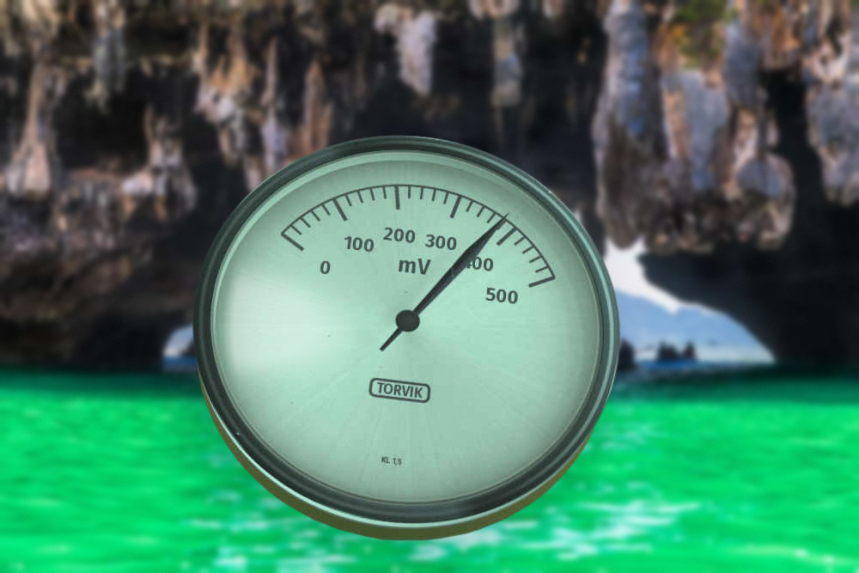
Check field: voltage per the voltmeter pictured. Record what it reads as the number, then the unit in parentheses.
380 (mV)
